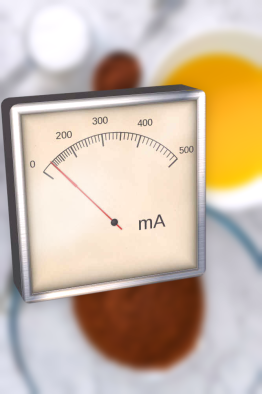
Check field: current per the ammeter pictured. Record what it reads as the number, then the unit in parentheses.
100 (mA)
